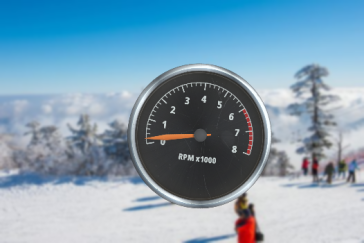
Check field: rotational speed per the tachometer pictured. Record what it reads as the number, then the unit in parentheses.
200 (rpm)
